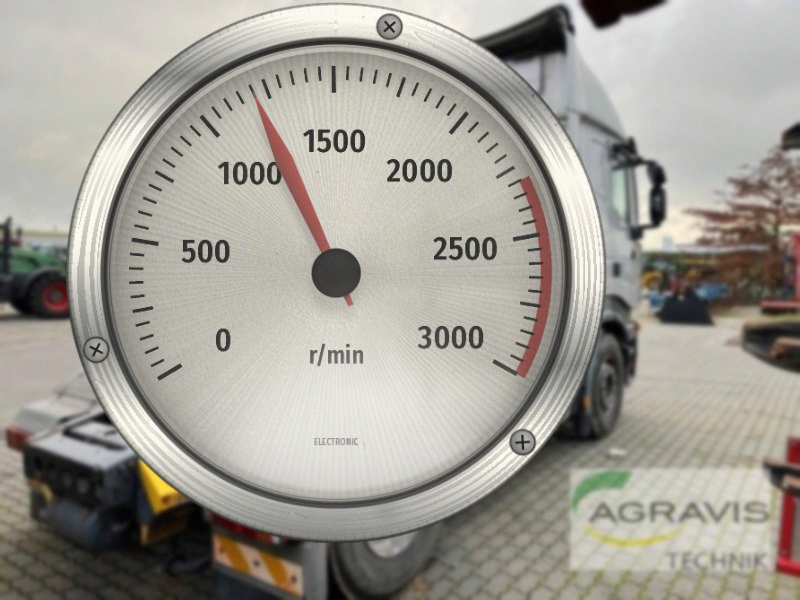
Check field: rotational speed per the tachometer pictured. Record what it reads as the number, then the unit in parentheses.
1200 (rpm)
